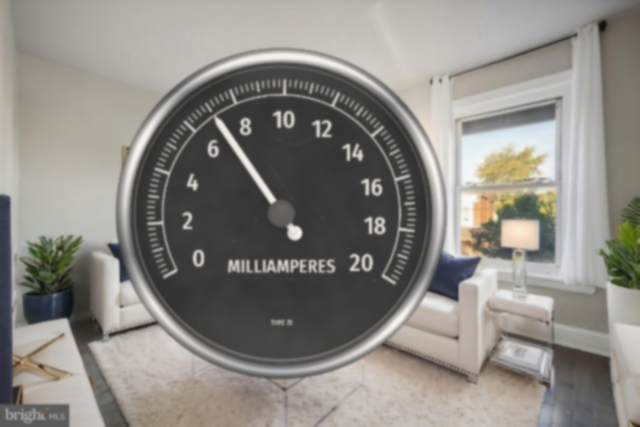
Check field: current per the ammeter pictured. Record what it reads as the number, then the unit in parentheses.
7 (mA)
